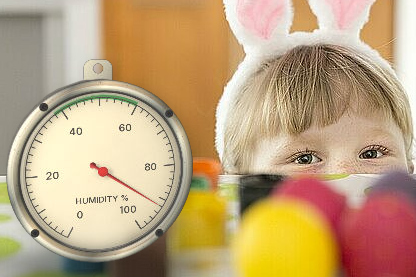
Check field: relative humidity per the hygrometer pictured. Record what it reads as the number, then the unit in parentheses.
92 (%)
